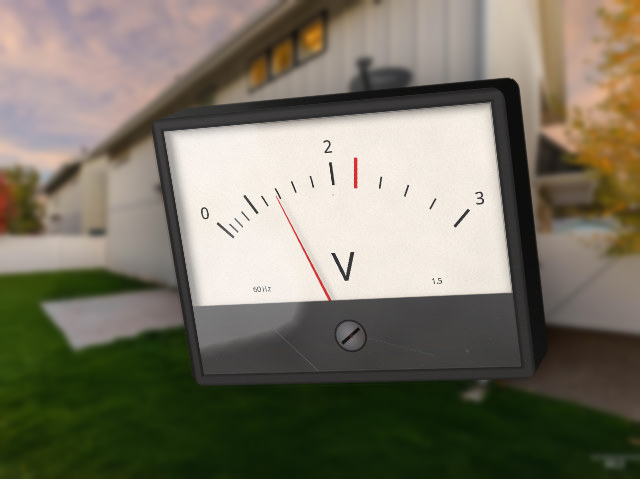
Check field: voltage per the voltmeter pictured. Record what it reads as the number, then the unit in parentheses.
1.4 (V)
